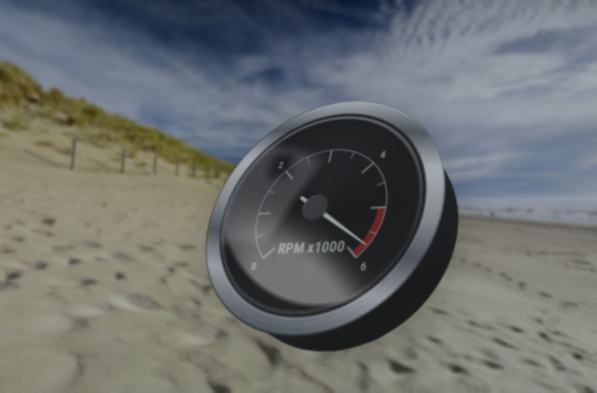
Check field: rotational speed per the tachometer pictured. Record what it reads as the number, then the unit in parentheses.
5750 (rpm)
